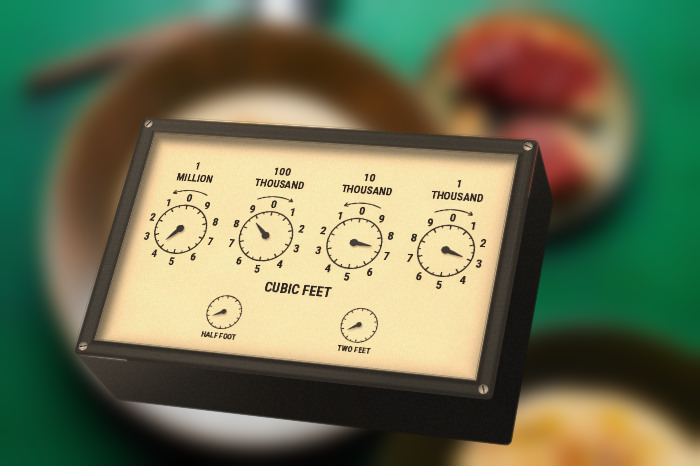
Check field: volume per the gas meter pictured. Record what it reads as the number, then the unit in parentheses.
387300 (ft³)
